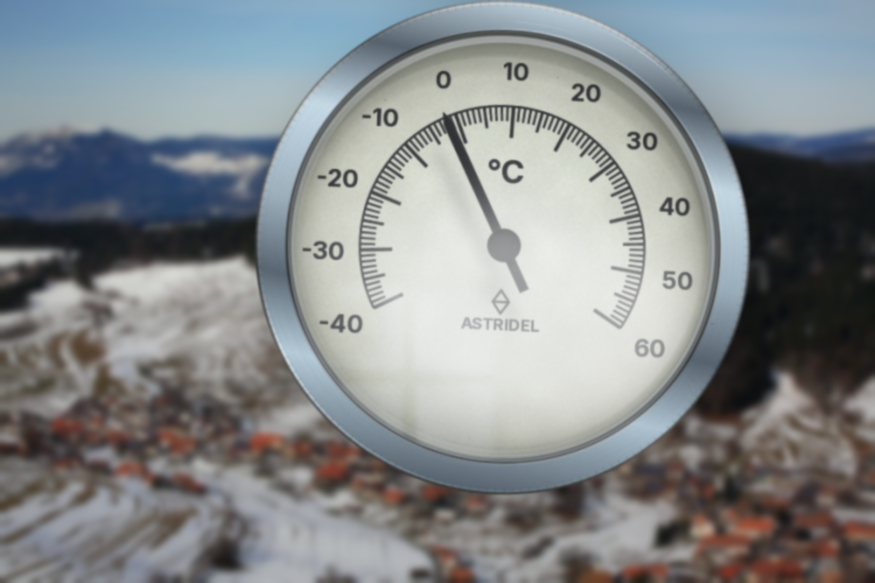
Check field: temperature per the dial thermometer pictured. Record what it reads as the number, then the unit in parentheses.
-2 (°C)
